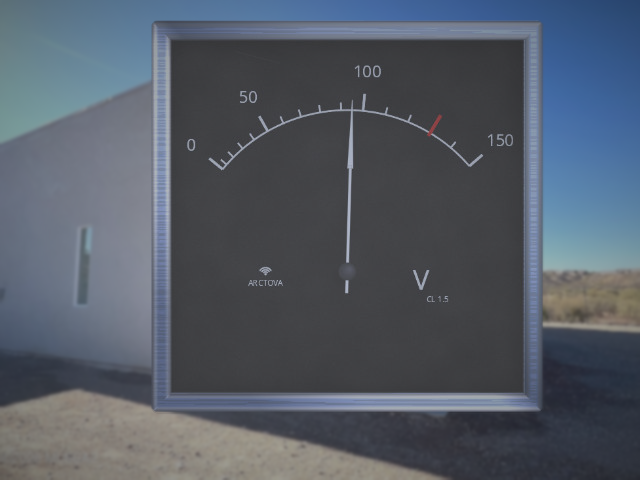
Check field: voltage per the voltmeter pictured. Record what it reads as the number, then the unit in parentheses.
95 (V)
